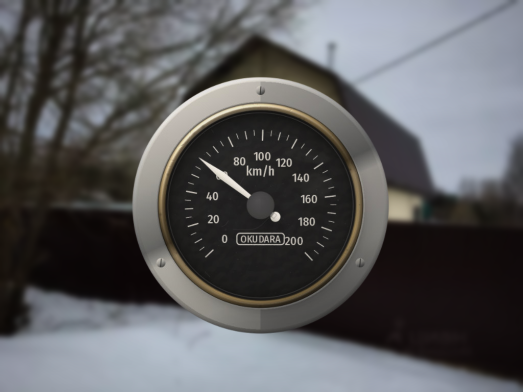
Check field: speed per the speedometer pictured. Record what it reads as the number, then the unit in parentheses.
60 (km/h)
